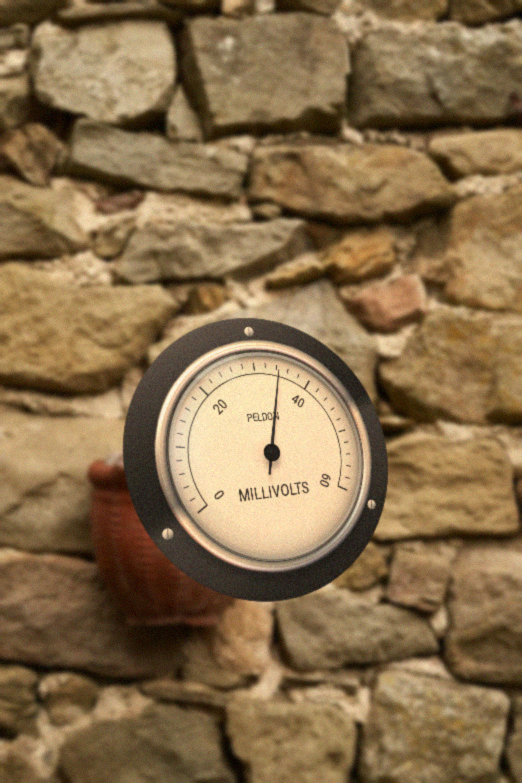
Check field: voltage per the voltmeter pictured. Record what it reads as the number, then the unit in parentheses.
34 (mV)
